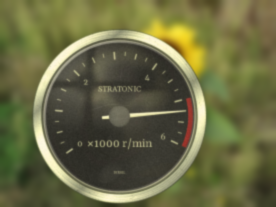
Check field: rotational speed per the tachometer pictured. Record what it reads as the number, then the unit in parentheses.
5250 (rpm)
